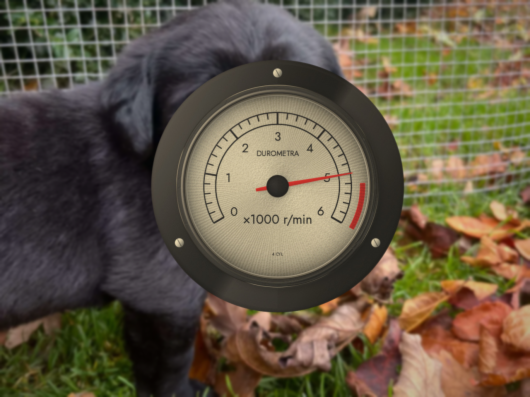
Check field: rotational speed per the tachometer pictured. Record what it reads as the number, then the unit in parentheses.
5000 (rpm)
